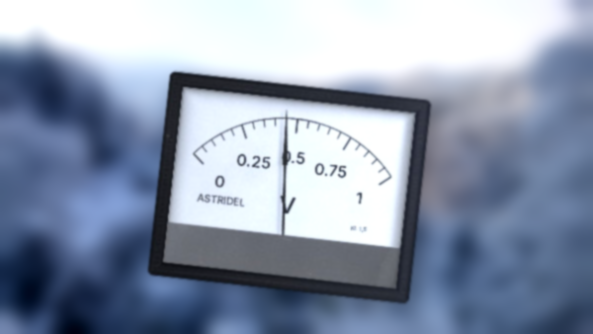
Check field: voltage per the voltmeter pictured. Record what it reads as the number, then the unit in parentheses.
0.45 (V)
